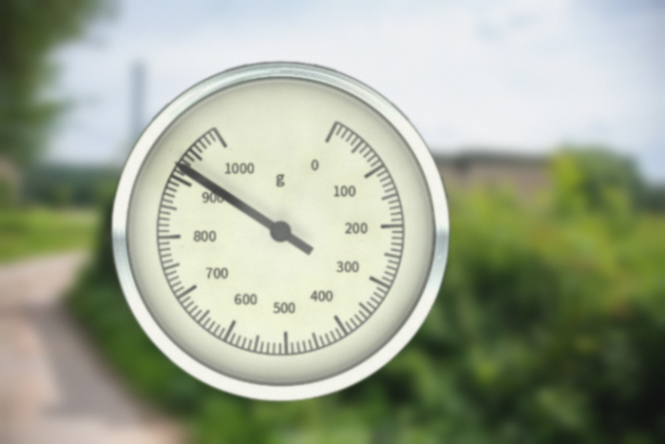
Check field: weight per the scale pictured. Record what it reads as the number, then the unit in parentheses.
920 (g)
